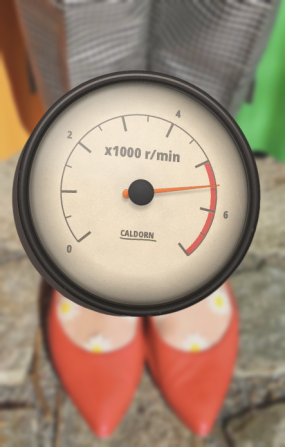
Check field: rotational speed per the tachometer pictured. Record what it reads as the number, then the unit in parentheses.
5500 (rpm)
